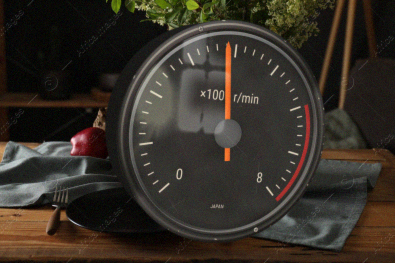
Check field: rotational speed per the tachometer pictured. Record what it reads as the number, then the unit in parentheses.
3800 (rpm)
